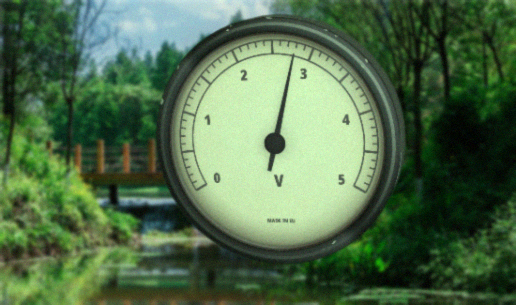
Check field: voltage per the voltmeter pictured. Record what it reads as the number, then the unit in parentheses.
2.8 (V)
